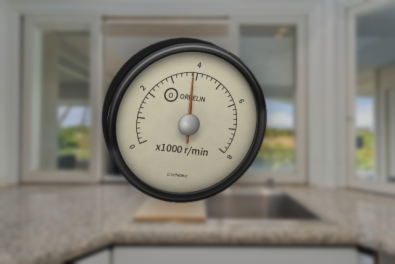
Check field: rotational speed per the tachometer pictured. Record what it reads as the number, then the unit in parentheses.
3800 (rpm)
